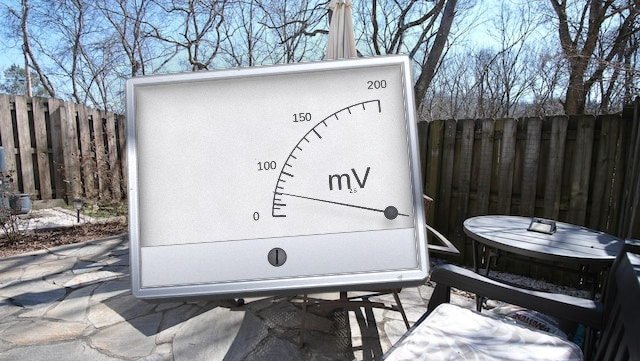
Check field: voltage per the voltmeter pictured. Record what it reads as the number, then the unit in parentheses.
70 (mV)
